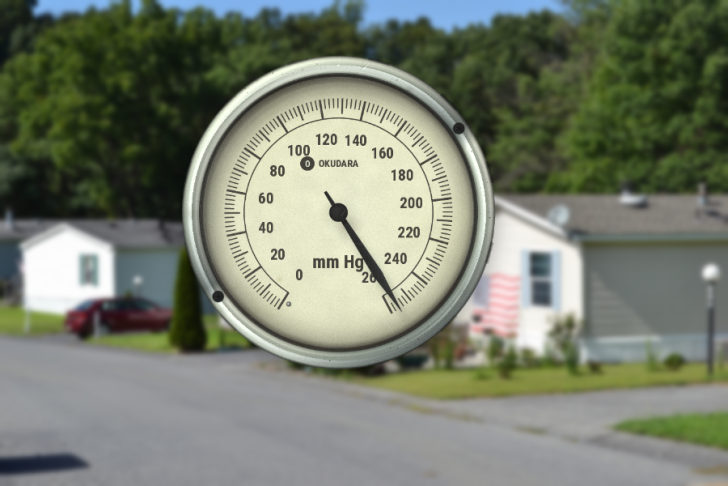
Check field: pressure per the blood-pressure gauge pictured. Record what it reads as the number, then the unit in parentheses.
256 (mmHg)
